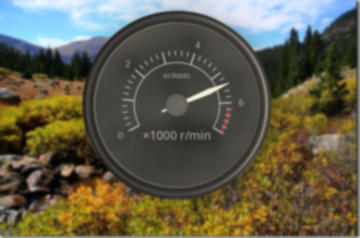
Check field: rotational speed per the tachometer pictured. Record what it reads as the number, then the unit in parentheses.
5400 (rpm)
